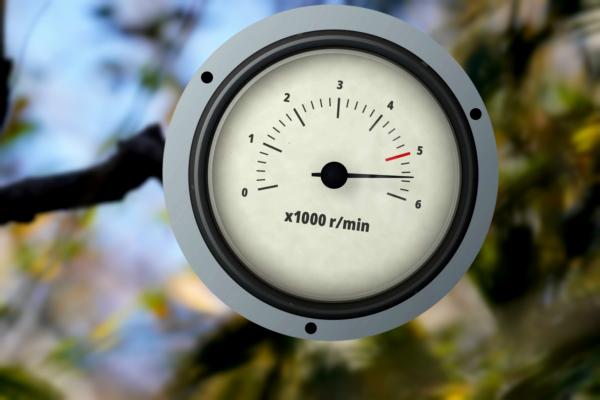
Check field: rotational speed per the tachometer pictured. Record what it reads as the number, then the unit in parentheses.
5500 (rpm)
